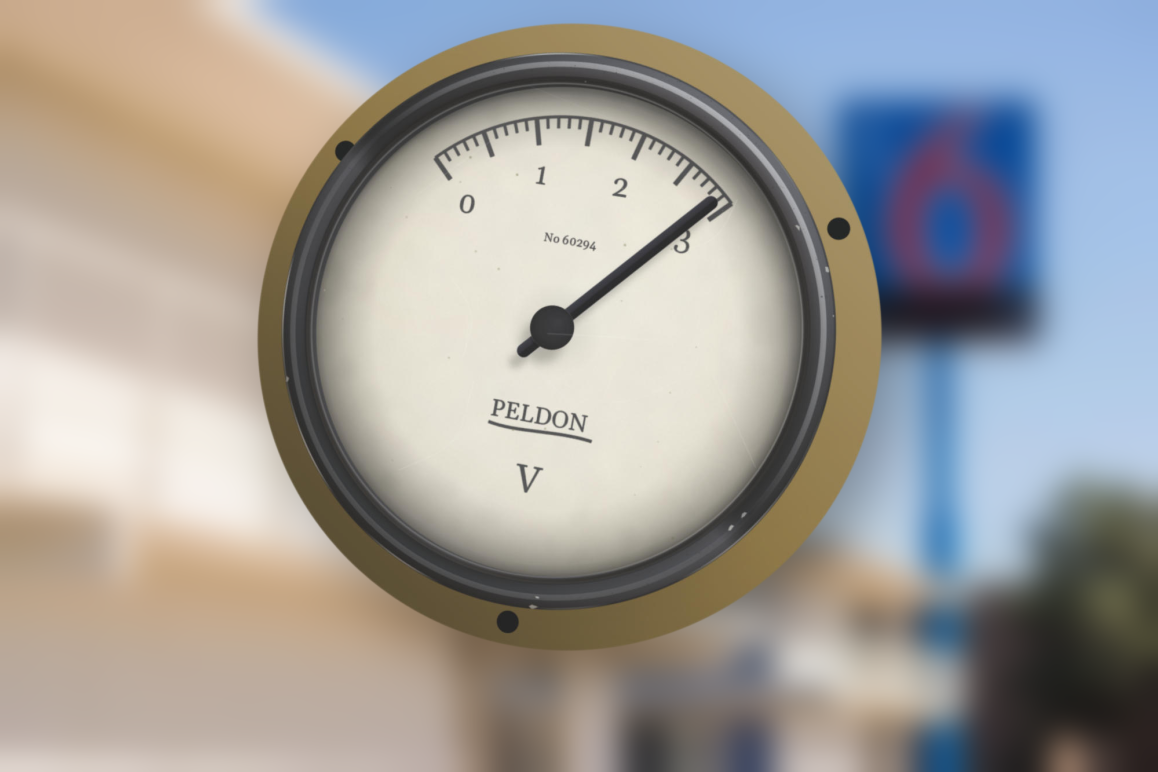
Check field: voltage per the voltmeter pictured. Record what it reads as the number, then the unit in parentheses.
2.9 (V)
